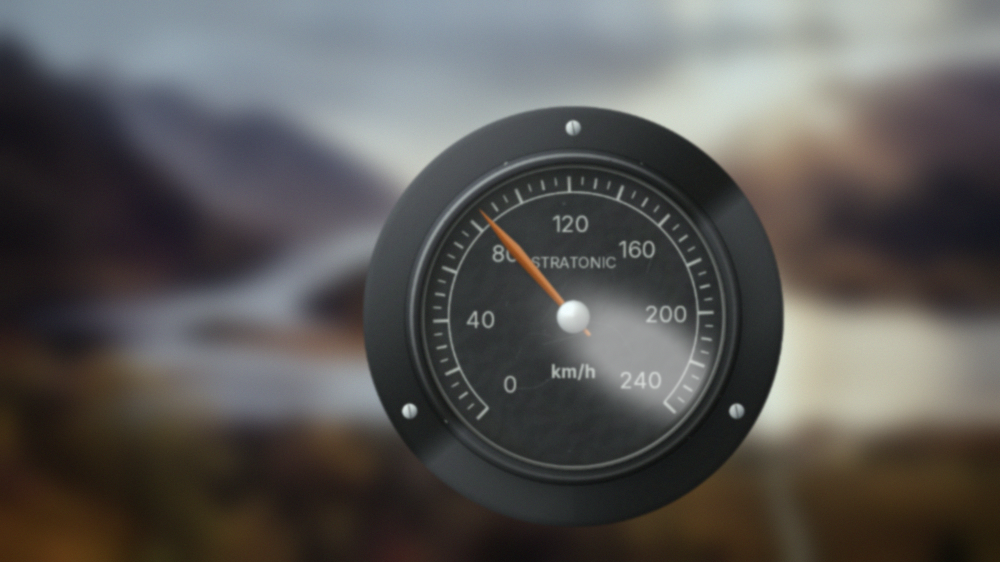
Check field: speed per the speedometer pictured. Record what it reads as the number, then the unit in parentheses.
85 (km/h)
